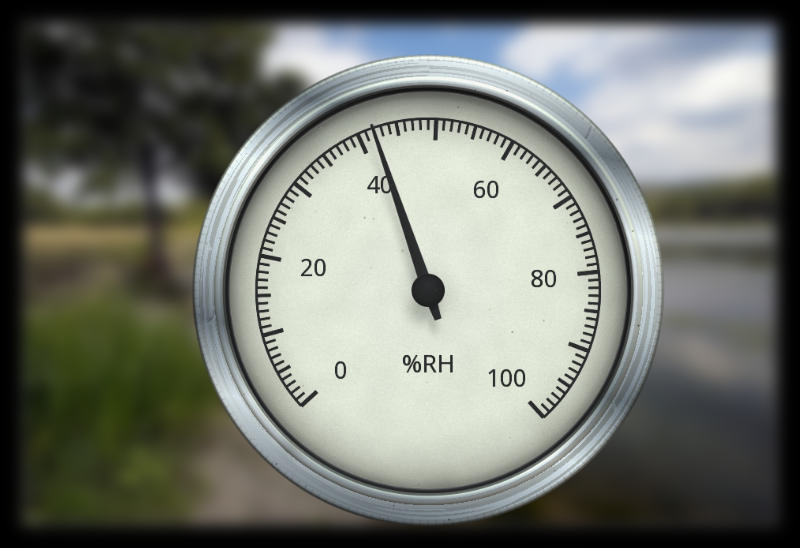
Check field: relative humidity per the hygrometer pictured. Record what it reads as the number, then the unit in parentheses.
42 (%)
